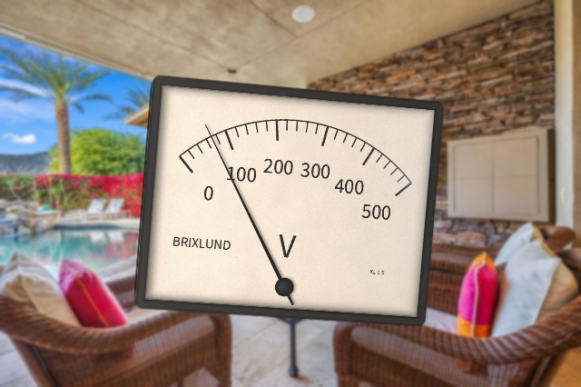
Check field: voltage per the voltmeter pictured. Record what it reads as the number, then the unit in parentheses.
70 (V)
